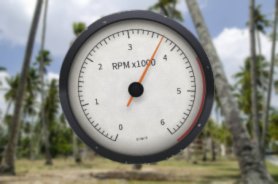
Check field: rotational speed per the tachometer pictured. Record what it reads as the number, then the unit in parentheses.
3700 (rpm)
